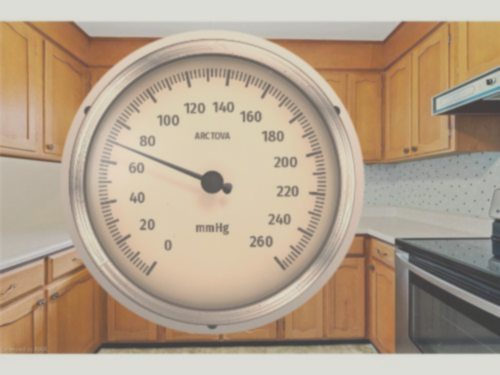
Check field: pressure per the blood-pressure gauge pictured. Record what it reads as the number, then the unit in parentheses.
70 (mmHg)
